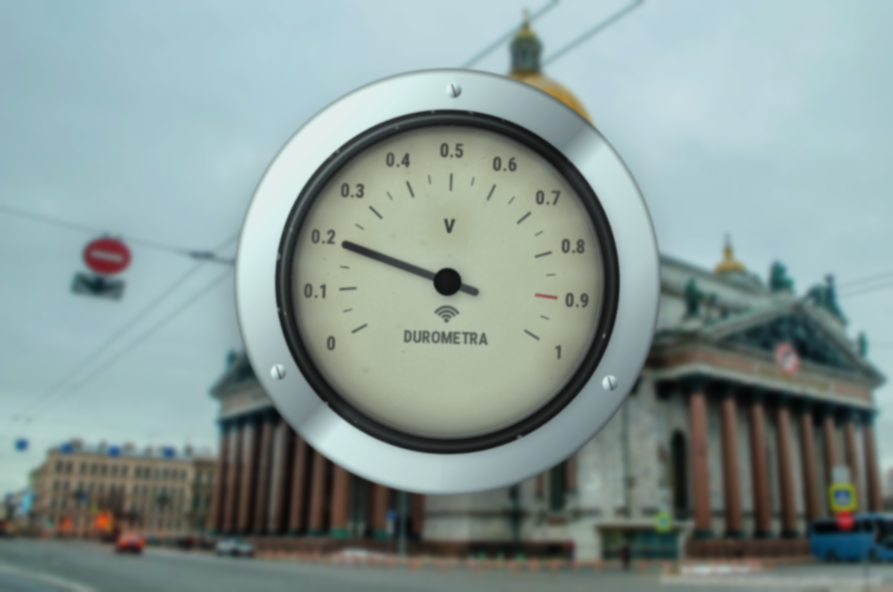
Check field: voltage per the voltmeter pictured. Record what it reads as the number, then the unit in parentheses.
0.2 (V)
